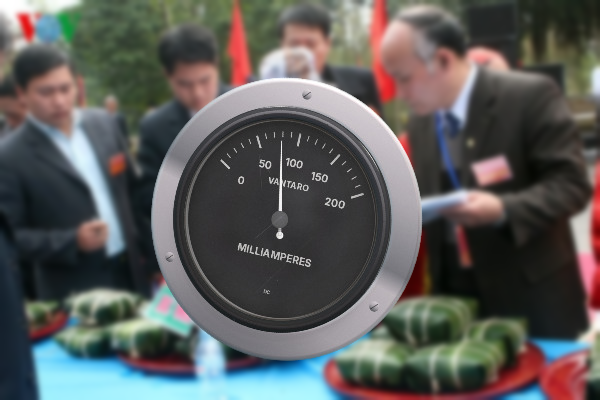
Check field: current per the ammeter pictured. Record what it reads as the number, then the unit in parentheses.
80 (mA)
